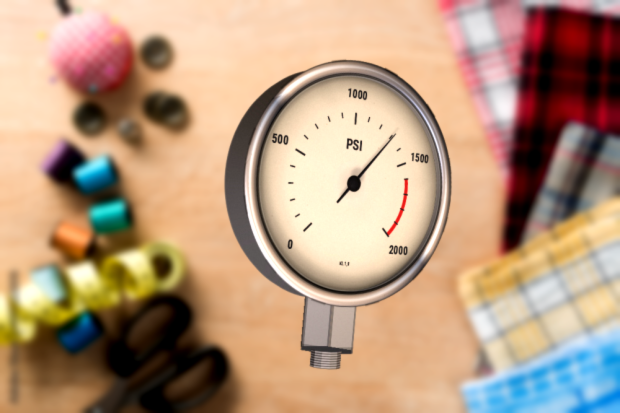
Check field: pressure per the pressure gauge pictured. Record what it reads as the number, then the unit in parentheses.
1300 (psi)
